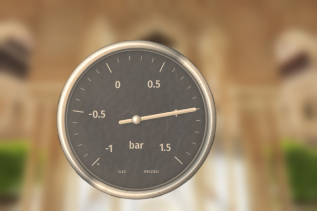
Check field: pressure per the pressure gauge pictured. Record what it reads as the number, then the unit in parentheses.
1 (bar)
